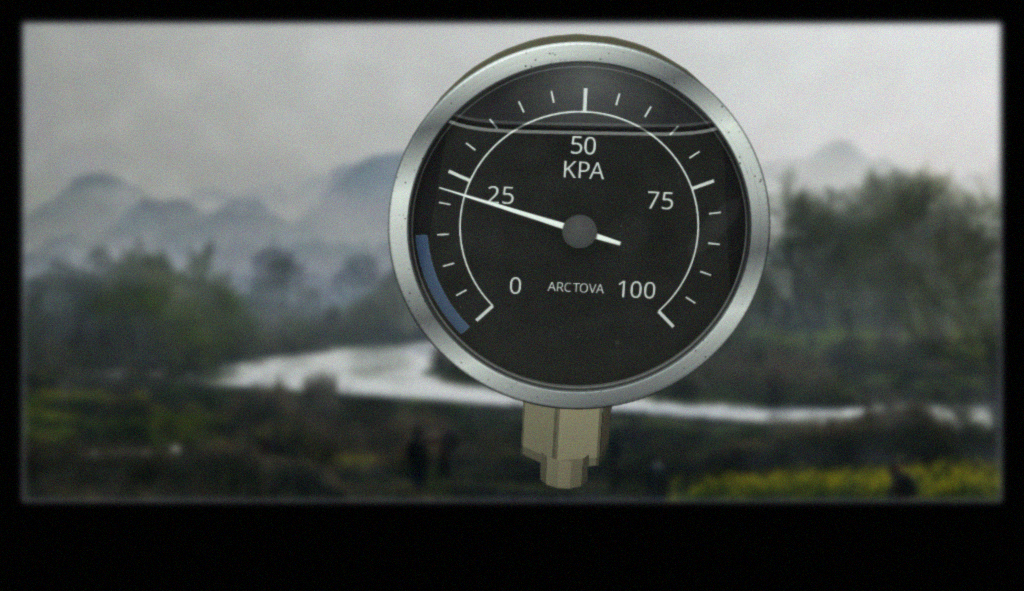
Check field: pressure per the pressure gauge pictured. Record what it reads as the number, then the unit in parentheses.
22.5 (kPa)
